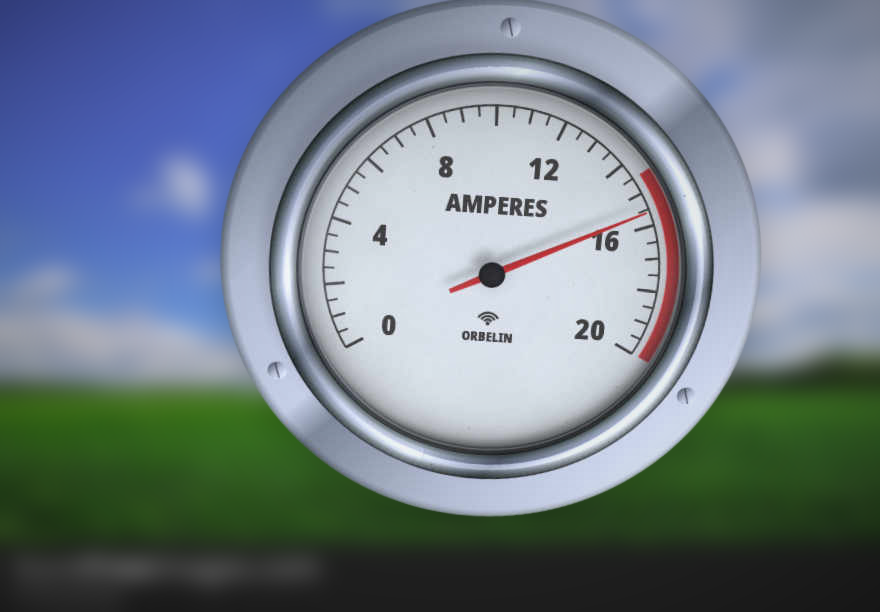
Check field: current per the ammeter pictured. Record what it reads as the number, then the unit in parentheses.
15.5 (A)
